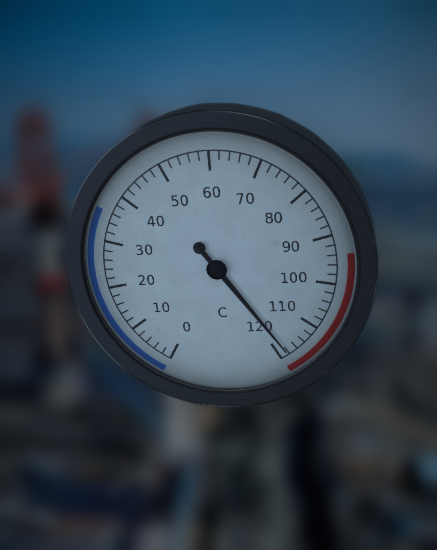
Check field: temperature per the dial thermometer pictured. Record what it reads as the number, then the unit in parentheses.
118 (°C)
